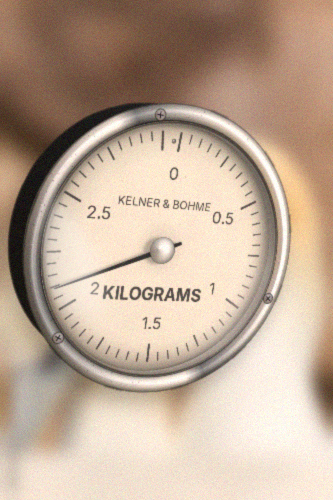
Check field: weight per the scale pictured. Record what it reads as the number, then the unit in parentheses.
2.1 (kg)
